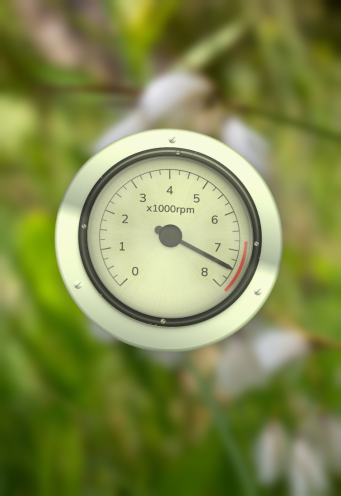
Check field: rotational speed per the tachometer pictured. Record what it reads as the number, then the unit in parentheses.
7500 (rpm)
